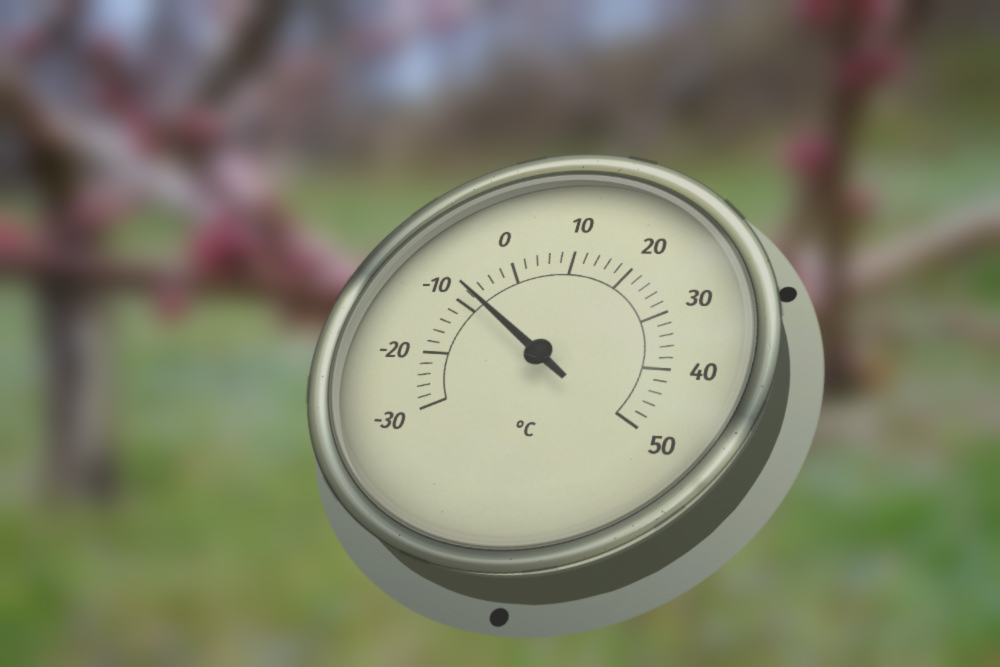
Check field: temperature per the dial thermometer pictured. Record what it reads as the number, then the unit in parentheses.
-8 (°C)
